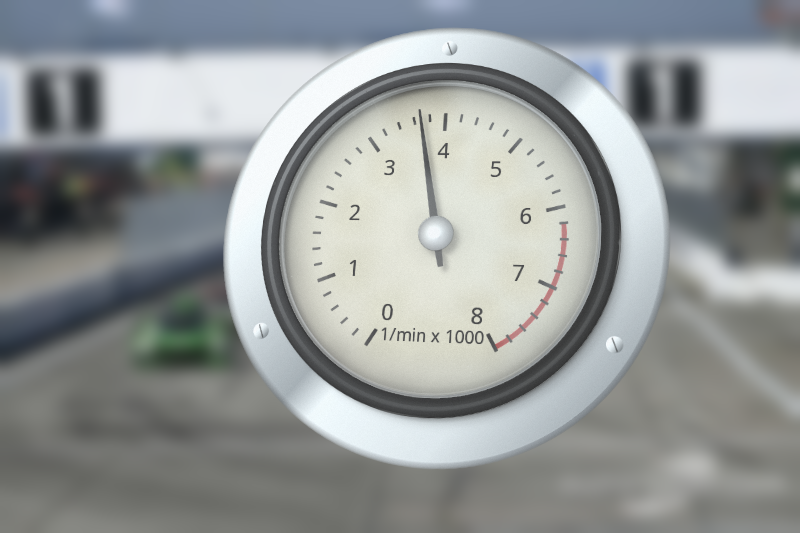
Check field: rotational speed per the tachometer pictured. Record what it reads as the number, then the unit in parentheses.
3700 (rpm)
